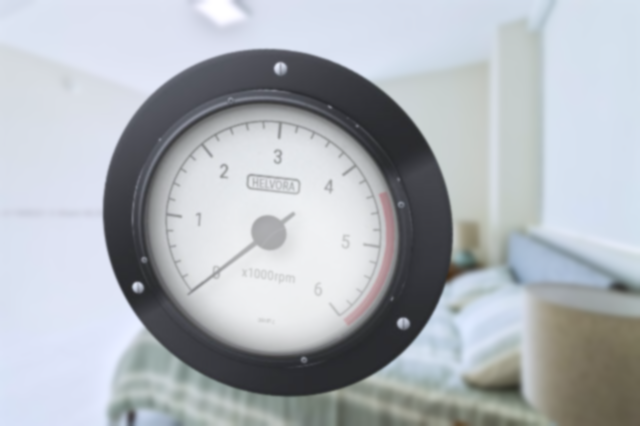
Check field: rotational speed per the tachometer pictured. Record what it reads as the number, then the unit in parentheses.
0 (rpm)
